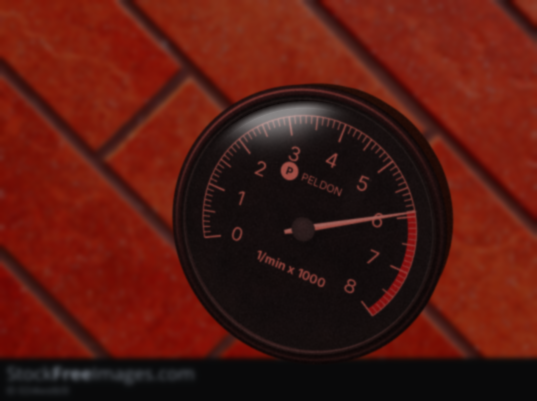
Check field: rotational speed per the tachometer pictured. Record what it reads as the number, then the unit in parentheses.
5900 (rpm)
